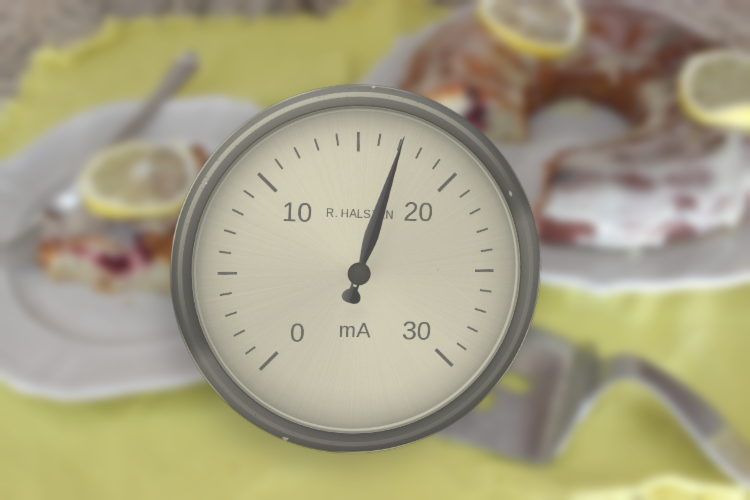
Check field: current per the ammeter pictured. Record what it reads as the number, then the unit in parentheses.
17 (mA)
